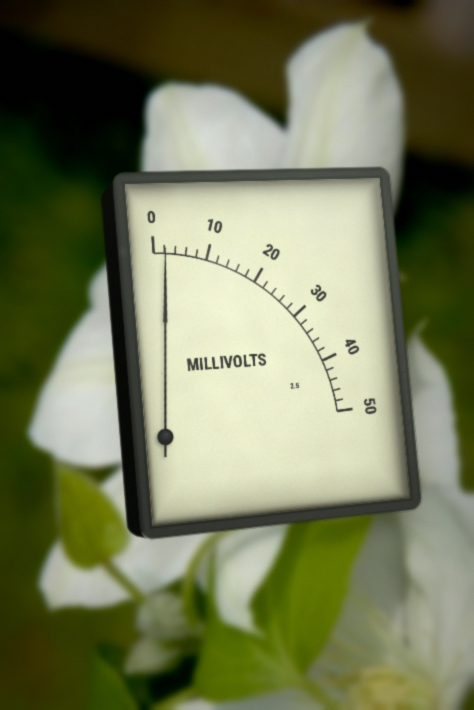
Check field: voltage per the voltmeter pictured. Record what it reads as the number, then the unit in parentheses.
2 (mV)
